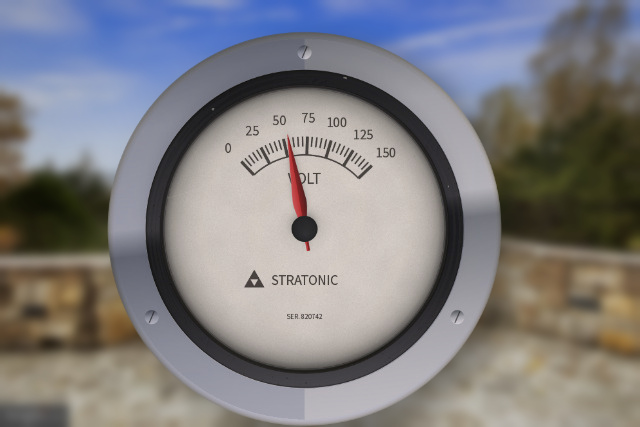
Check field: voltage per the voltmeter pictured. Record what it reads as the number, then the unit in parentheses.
55 (V)
